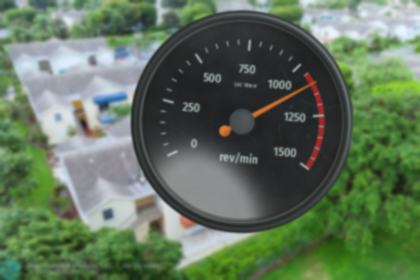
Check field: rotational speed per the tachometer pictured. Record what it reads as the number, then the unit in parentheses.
1100 (rpm)
